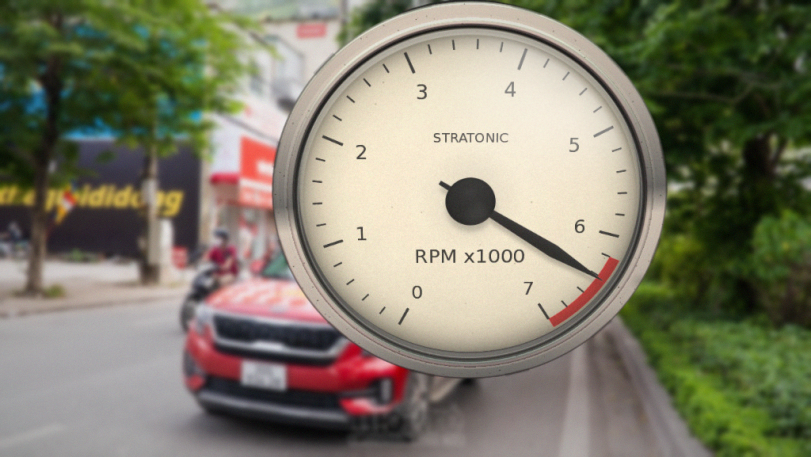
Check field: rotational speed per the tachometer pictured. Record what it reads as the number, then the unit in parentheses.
6400 (rpm)
